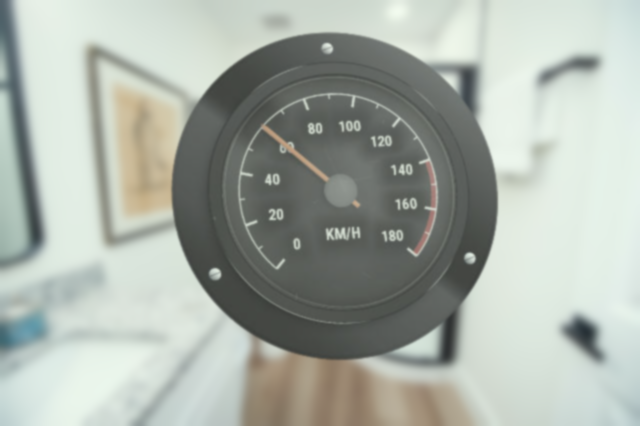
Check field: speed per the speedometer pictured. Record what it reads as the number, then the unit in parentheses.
60 (km/h)
